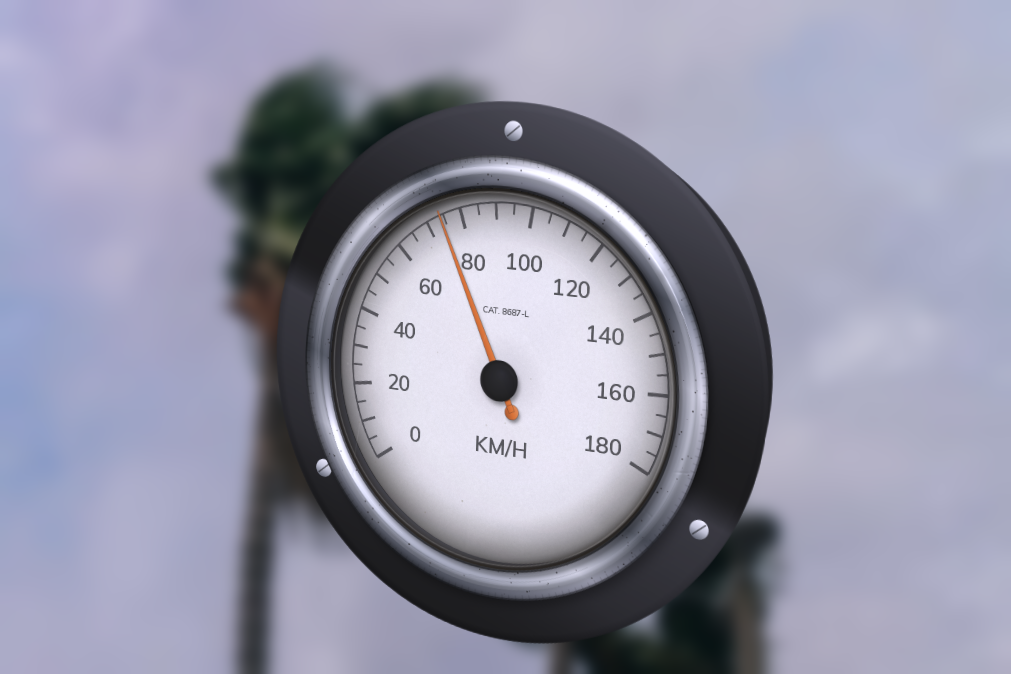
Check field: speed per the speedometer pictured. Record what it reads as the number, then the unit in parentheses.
75 (km/h)
